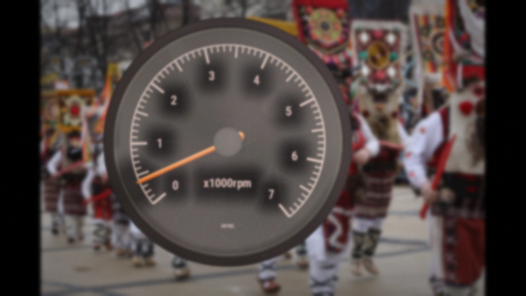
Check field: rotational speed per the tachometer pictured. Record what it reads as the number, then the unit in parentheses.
400 (rpm)
